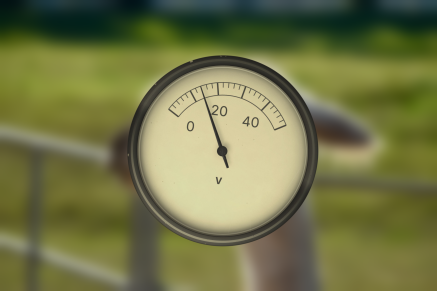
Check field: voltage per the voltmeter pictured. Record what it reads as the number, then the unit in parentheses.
14 (V)
